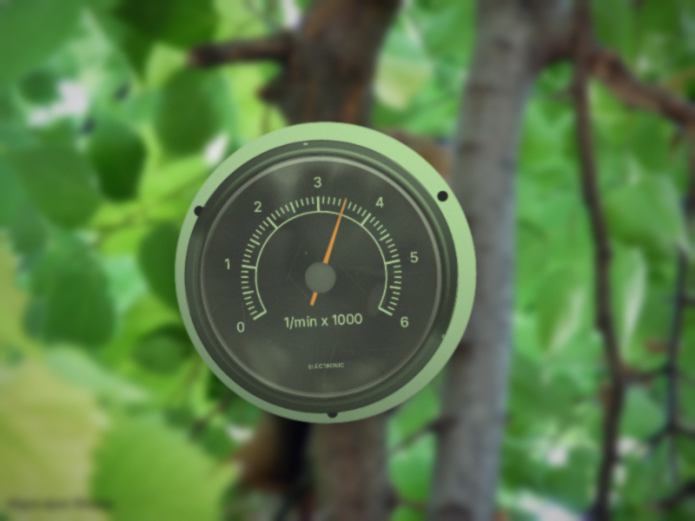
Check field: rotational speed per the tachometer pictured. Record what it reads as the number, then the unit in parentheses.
3500 (rpm)
